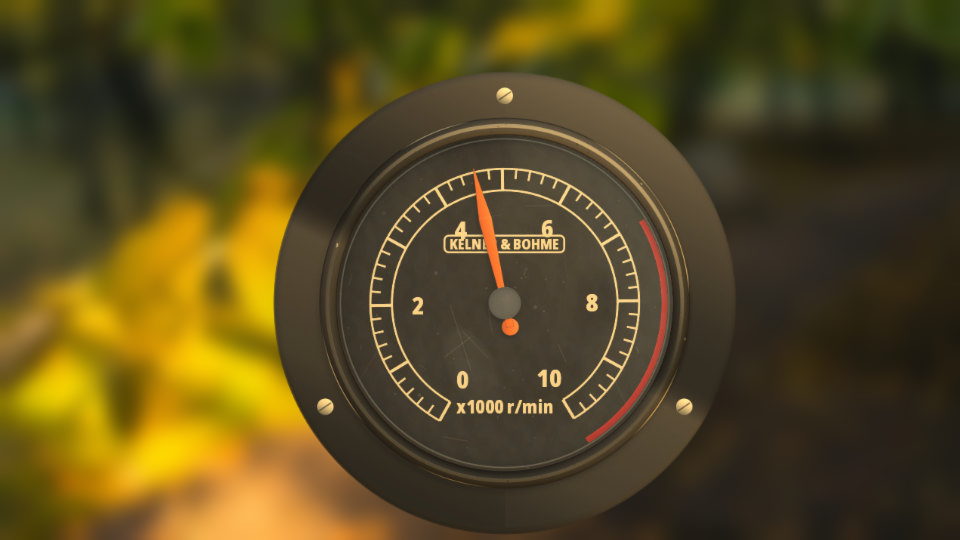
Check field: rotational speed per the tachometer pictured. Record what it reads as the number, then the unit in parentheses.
4600 (rpm)
